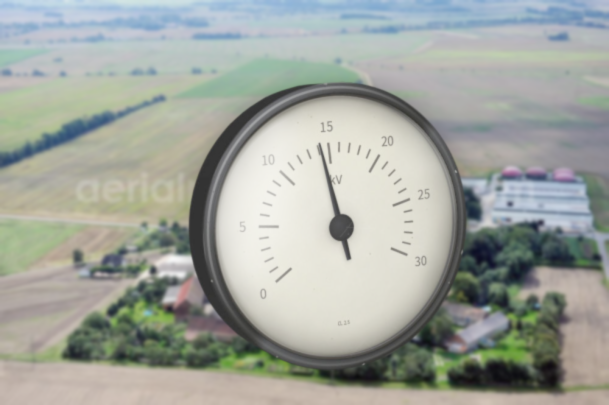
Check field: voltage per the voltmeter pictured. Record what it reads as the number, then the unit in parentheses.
14 (kV)
